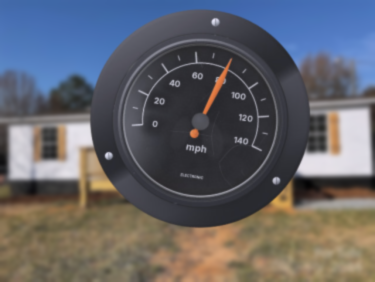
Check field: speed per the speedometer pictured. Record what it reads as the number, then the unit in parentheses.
80 (mph)
